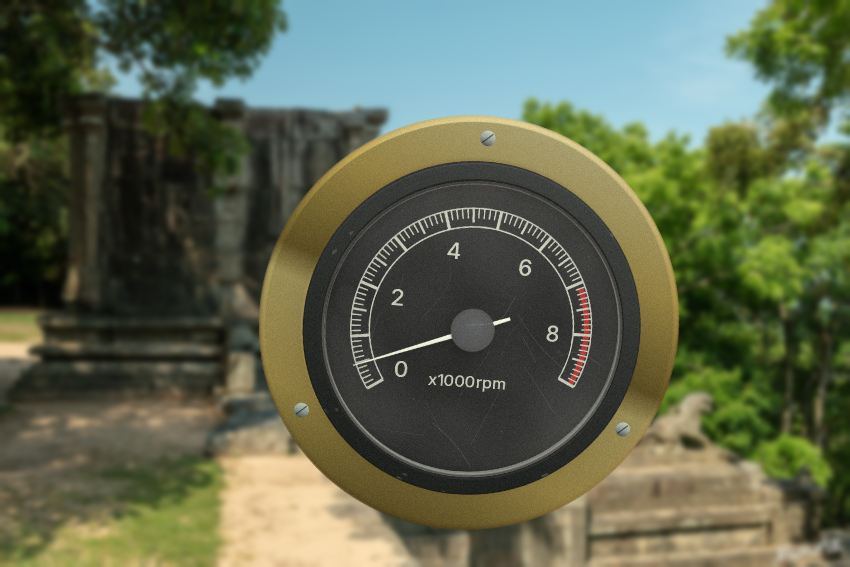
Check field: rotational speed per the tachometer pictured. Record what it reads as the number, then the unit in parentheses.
500 (rpm)
